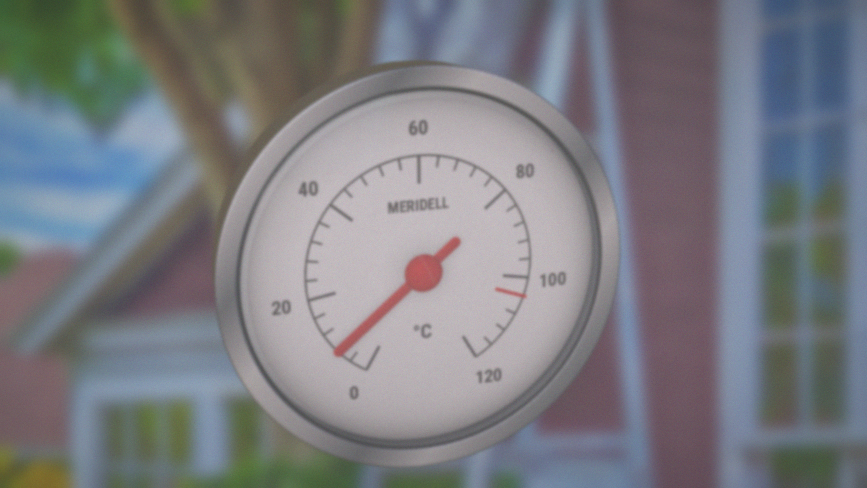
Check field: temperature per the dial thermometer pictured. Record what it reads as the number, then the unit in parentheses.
8 (°C)
